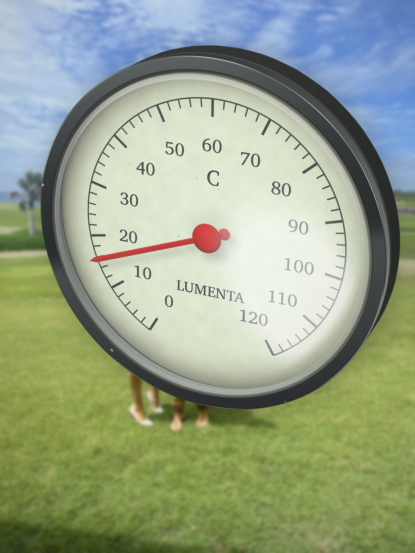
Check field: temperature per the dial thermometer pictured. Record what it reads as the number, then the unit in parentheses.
16 (°C)
